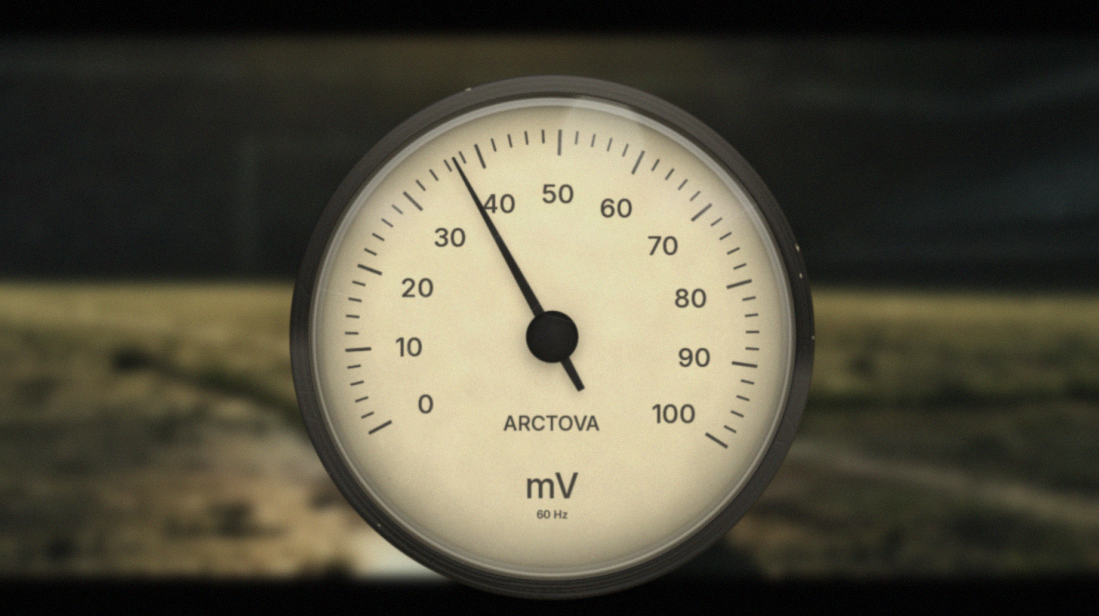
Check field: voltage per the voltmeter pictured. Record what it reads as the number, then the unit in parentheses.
37 (mV)
